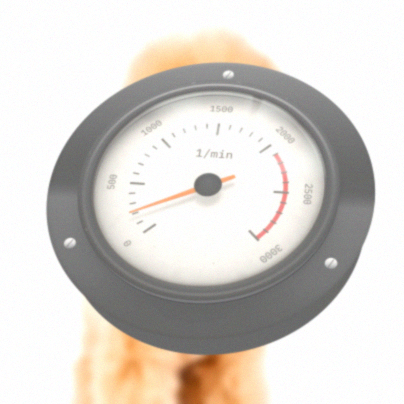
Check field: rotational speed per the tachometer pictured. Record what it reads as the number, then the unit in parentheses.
200 (rpm)
